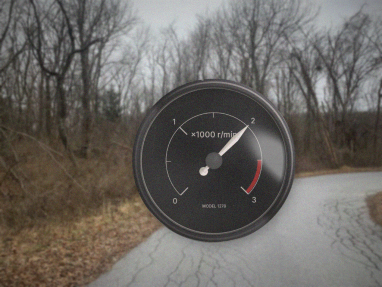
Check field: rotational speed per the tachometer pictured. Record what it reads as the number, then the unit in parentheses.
2000 (rpm)
